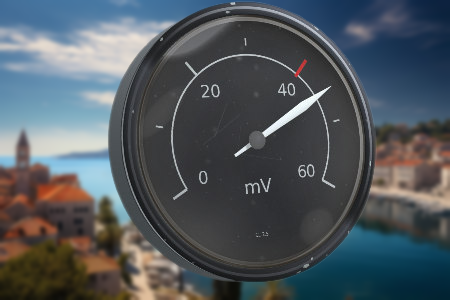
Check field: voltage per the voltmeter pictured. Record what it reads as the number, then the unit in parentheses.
45 (mV)
